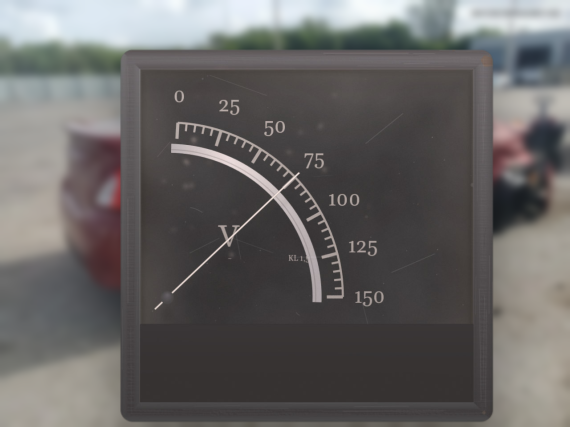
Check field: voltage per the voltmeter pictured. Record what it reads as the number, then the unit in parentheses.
75 (V)
